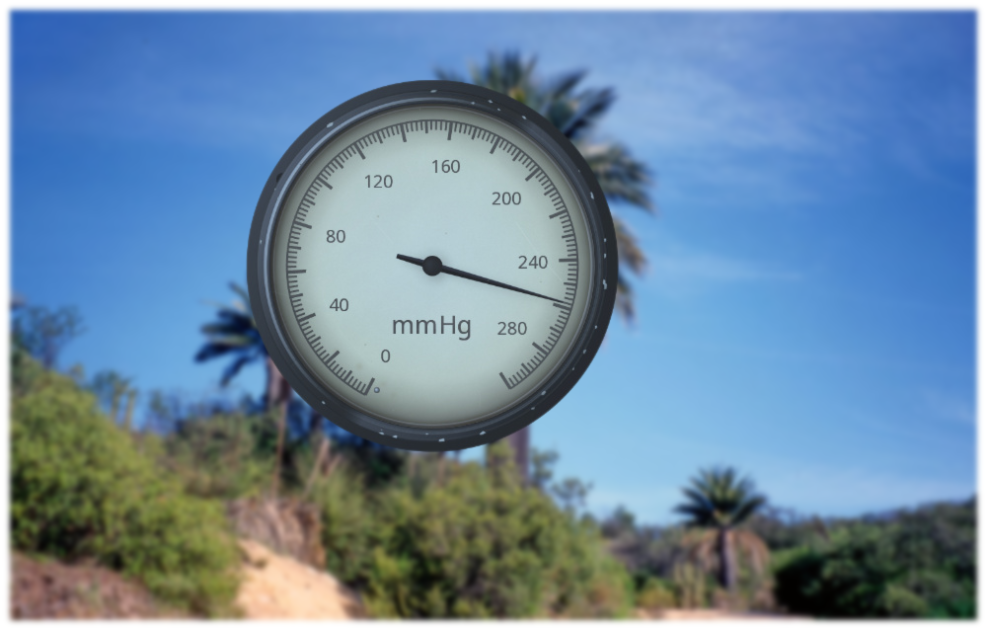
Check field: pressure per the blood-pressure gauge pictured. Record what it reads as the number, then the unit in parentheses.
258 (mmHg)
